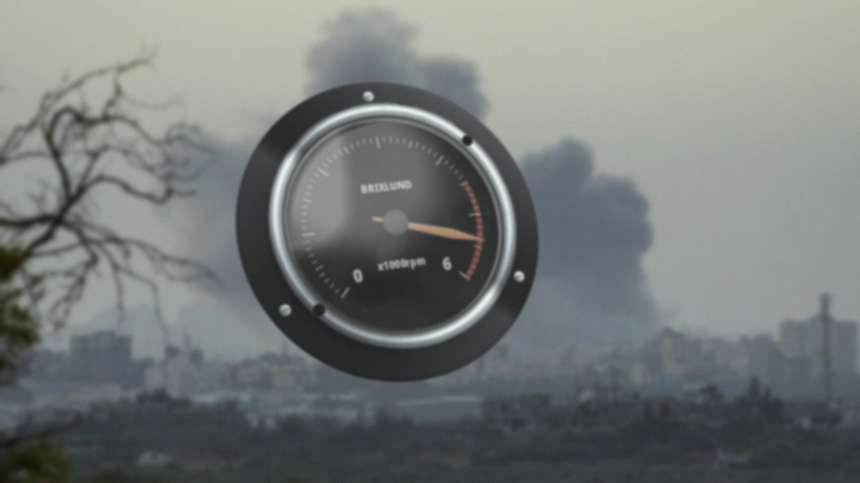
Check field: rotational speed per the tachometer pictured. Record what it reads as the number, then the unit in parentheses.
5400 (rpm)
